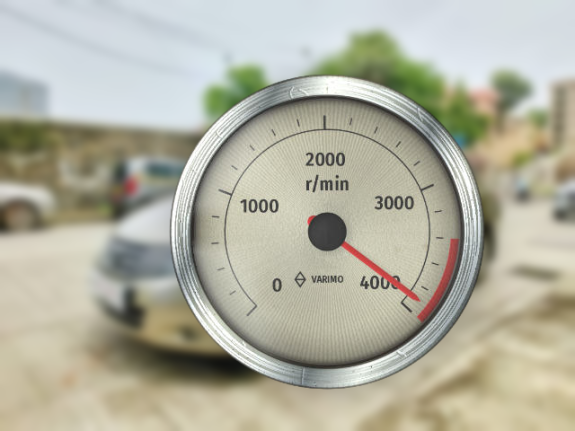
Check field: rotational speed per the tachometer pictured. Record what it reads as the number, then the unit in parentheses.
3900 (rpm)
